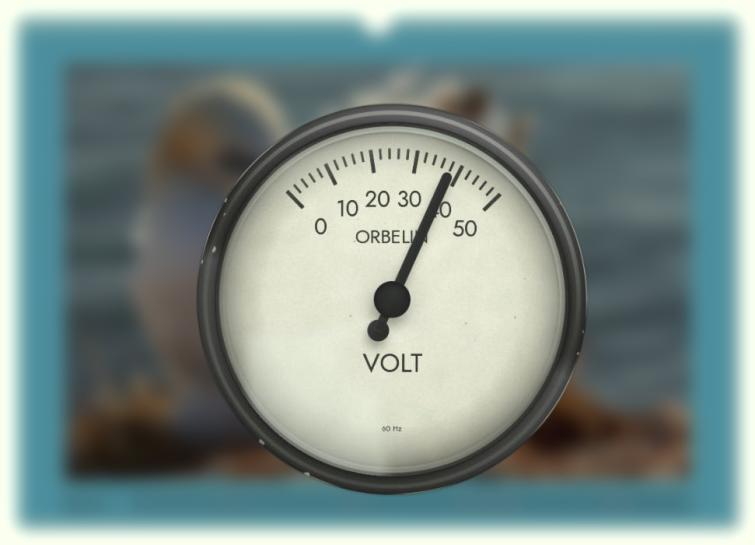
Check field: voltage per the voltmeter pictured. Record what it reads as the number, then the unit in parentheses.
38 (V)
